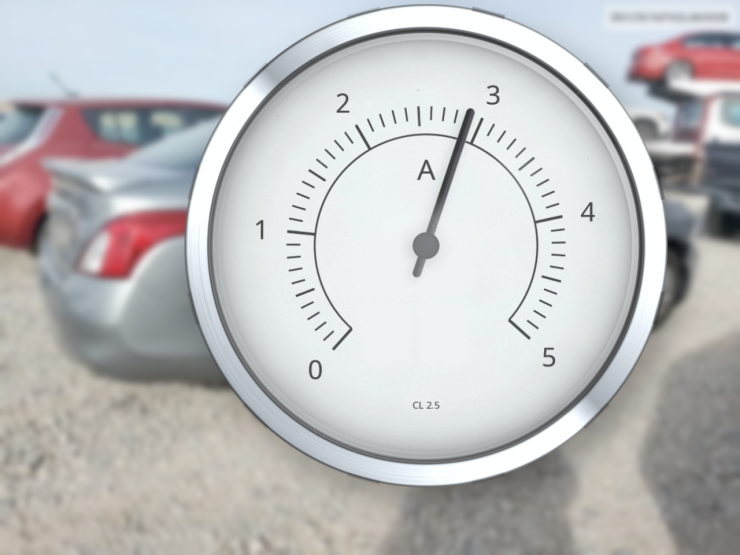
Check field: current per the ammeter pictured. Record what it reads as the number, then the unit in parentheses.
2.9 (A)
